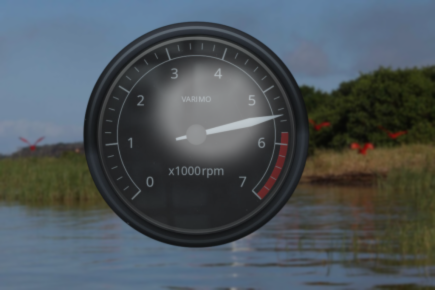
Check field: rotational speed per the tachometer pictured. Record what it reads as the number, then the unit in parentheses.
5500 (rpm)
